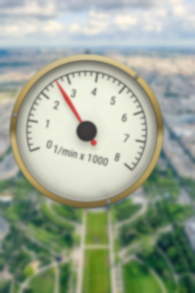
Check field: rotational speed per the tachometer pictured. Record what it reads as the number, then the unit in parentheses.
2600 (rpm)
